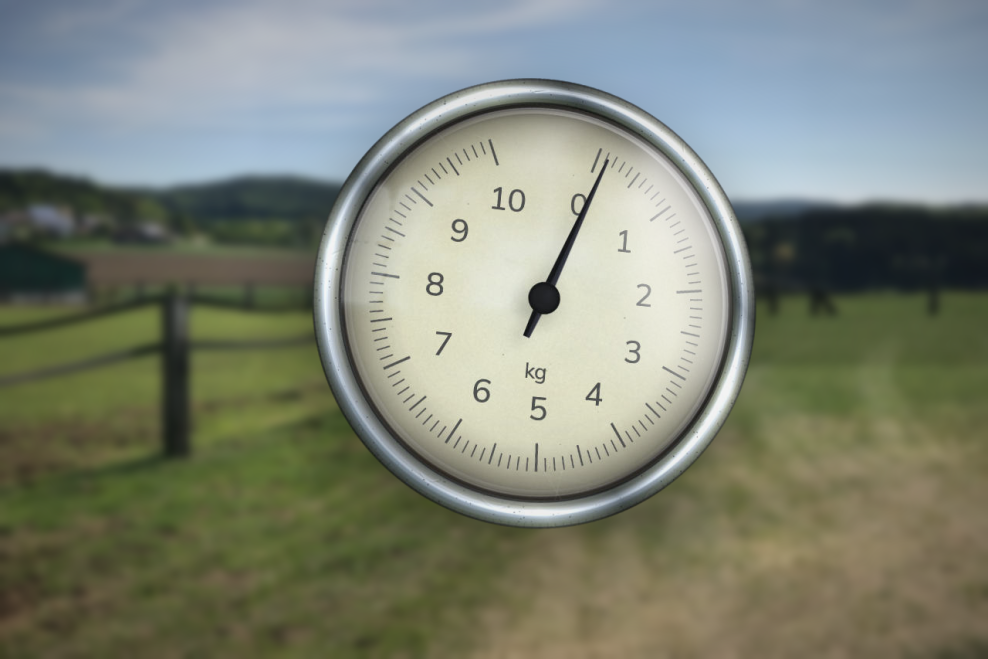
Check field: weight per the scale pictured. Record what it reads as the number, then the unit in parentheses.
0.1 (kg)
